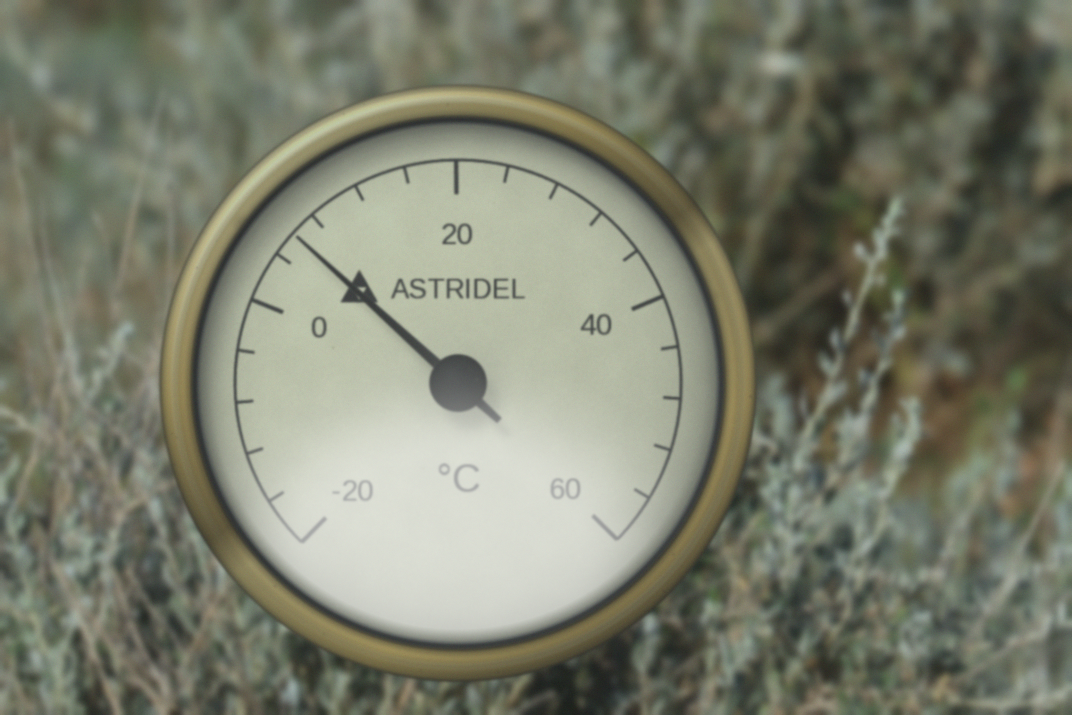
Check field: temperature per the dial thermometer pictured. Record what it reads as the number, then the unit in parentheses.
6 (°C)
